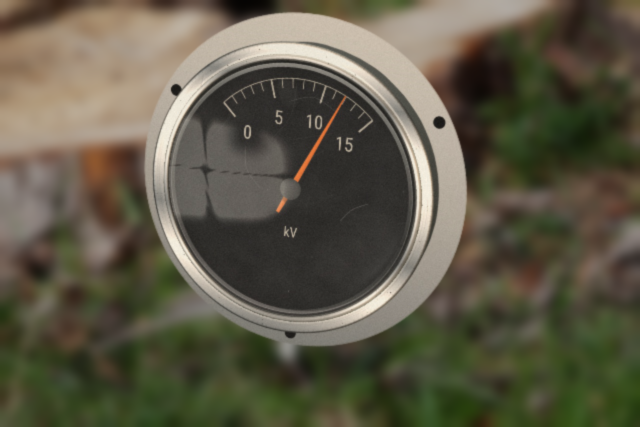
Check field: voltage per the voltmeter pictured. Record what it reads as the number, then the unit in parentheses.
12 (kV)
